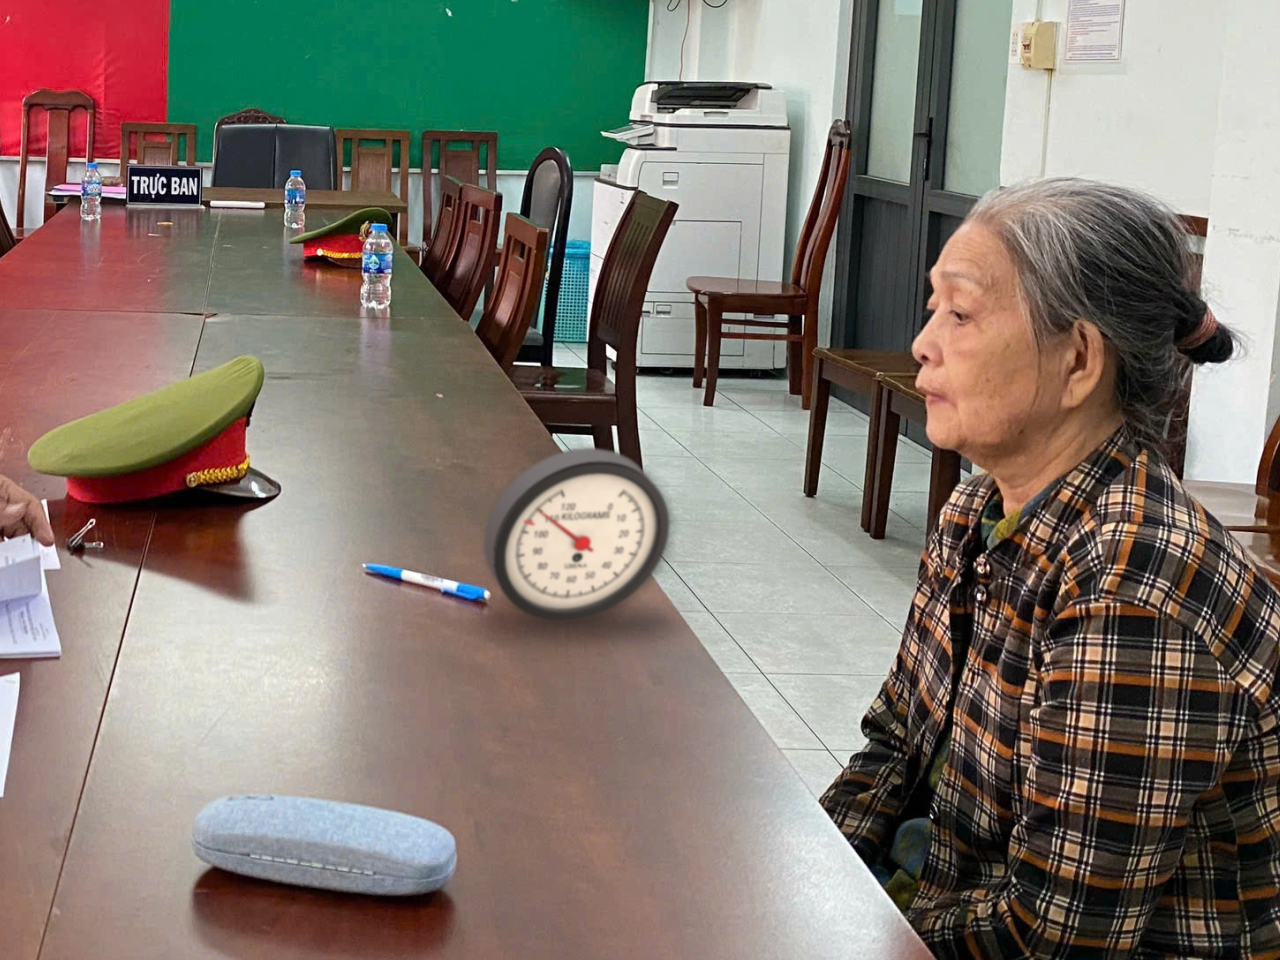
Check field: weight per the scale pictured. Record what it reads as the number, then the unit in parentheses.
110 (kg)
